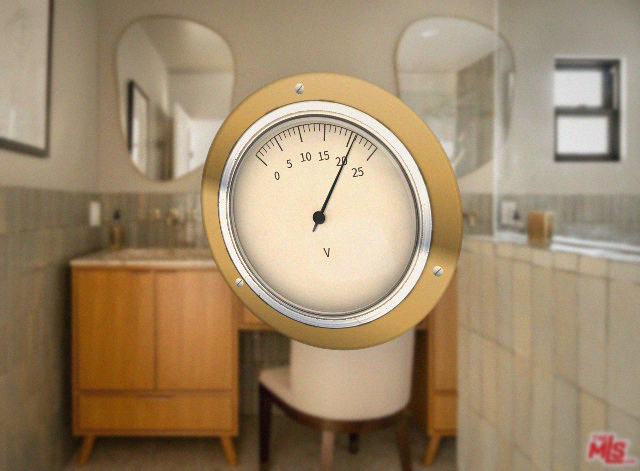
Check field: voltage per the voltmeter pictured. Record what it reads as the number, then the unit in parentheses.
21 (V)
